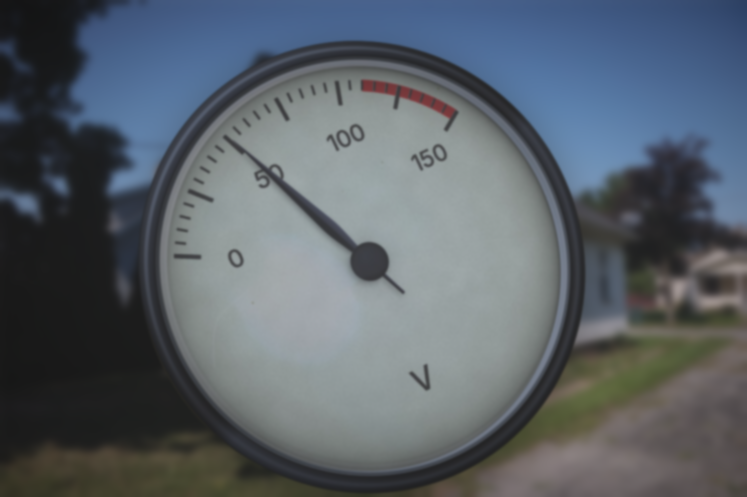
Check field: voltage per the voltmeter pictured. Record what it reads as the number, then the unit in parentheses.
50 (V)
